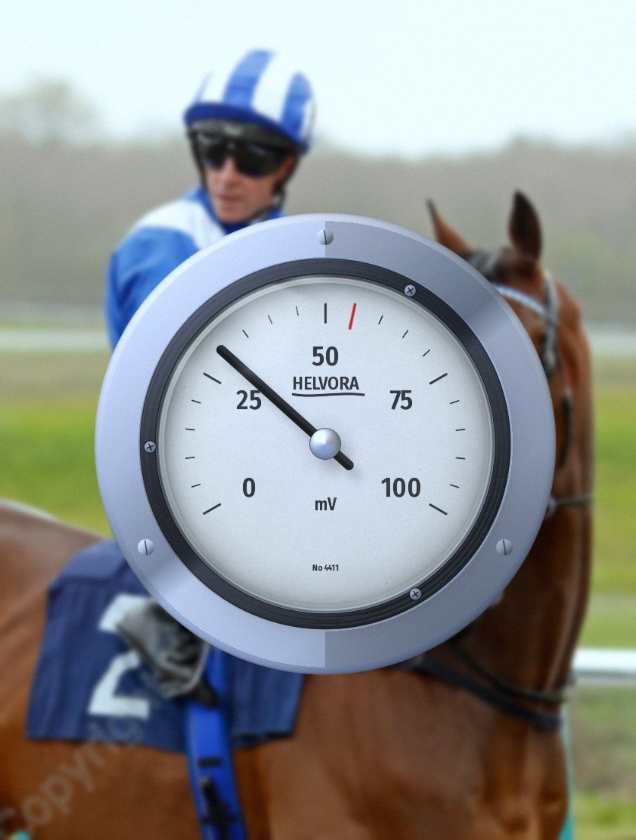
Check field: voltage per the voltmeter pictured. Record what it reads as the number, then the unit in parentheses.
30 (mV)
